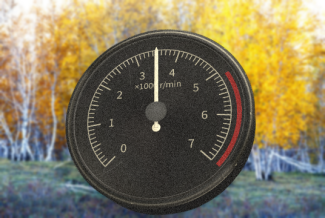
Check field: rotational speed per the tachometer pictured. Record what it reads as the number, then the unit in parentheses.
3500 (rpm)
